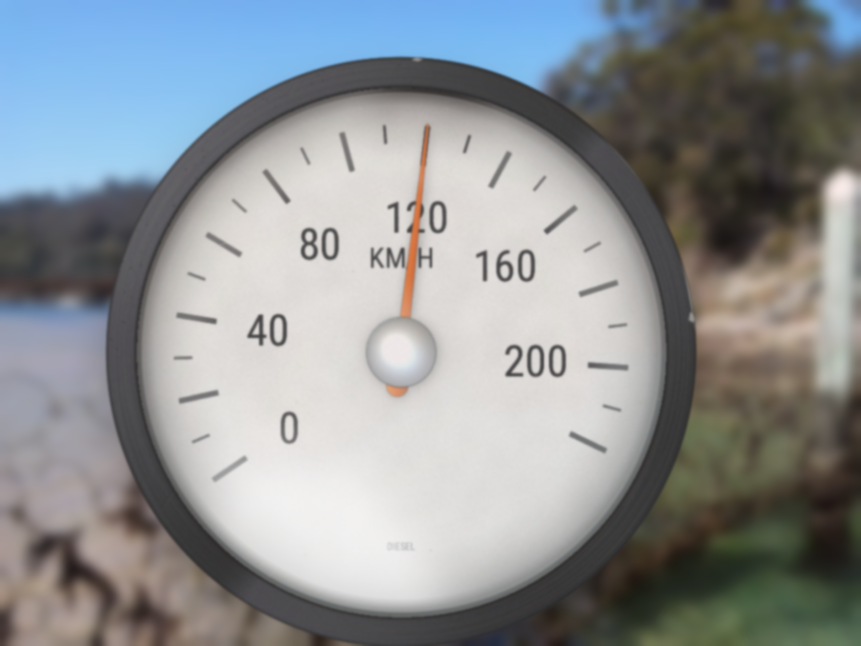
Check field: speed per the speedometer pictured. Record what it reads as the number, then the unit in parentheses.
120 (km/h)
